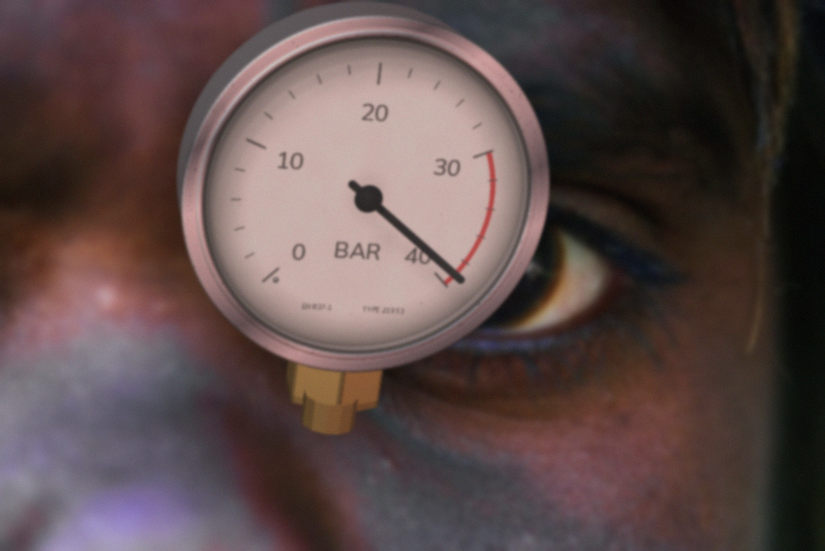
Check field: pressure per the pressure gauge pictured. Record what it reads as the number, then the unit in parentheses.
39 (bar)
